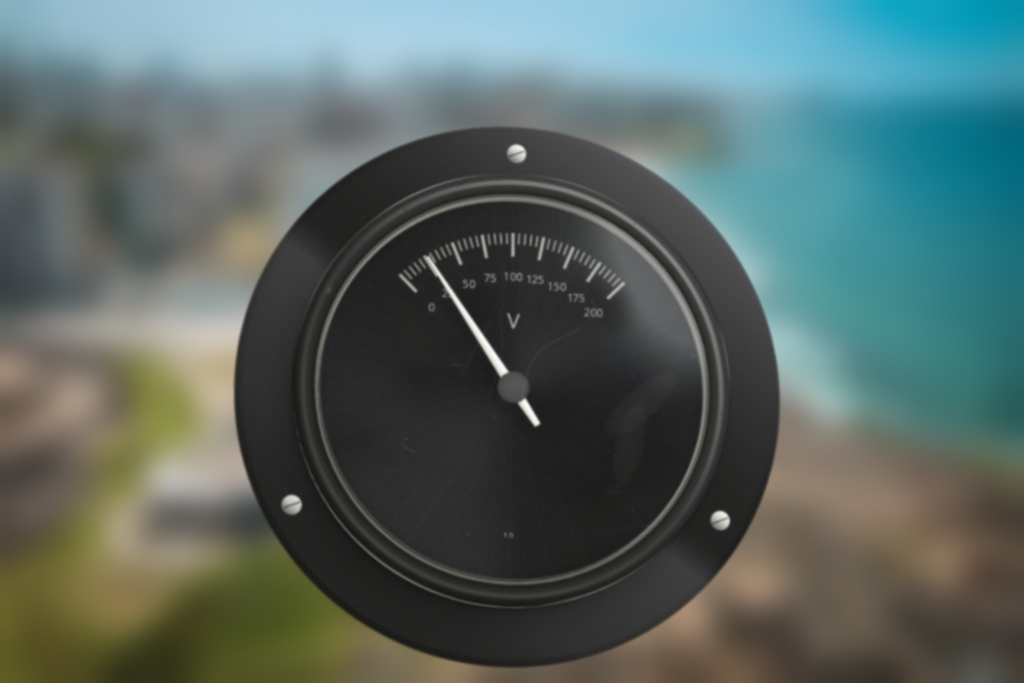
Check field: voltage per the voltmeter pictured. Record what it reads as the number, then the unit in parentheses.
25 (V)
